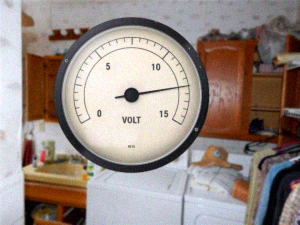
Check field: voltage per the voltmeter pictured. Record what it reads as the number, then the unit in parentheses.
12.5 (V)
